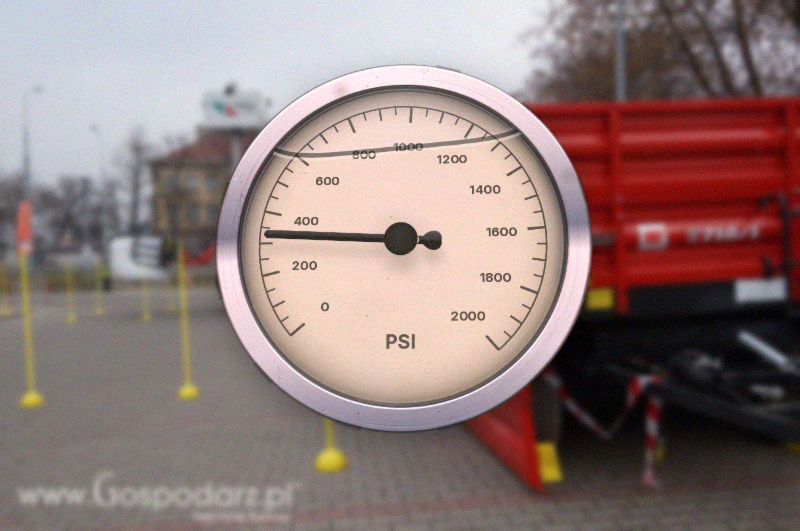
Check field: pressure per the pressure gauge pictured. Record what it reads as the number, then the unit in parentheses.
325 (psi)
